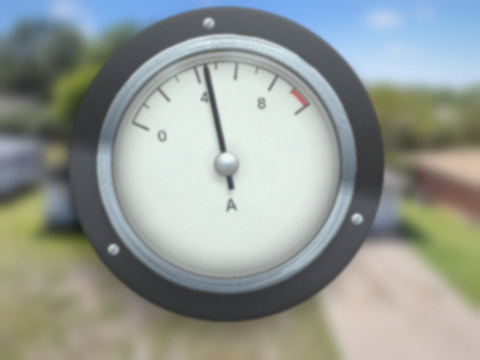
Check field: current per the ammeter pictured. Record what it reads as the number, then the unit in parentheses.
4.5 (A)
